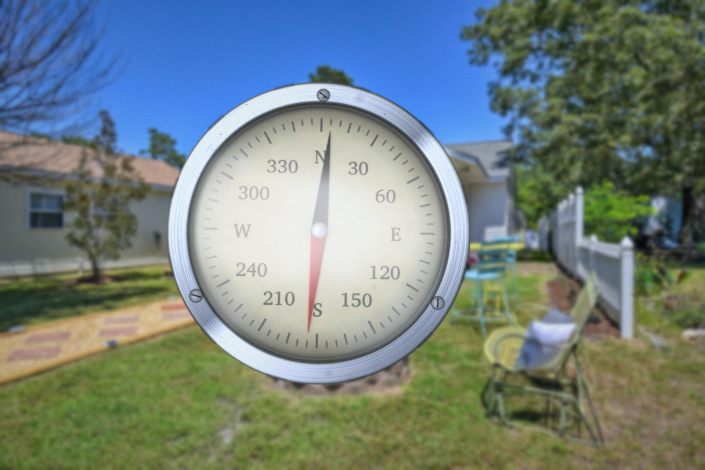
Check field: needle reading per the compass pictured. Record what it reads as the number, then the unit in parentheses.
185 (°)
